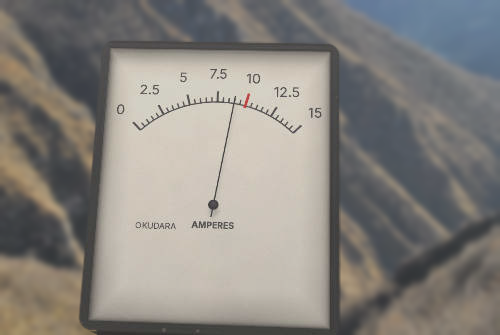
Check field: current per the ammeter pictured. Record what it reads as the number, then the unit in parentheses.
9 (A)
